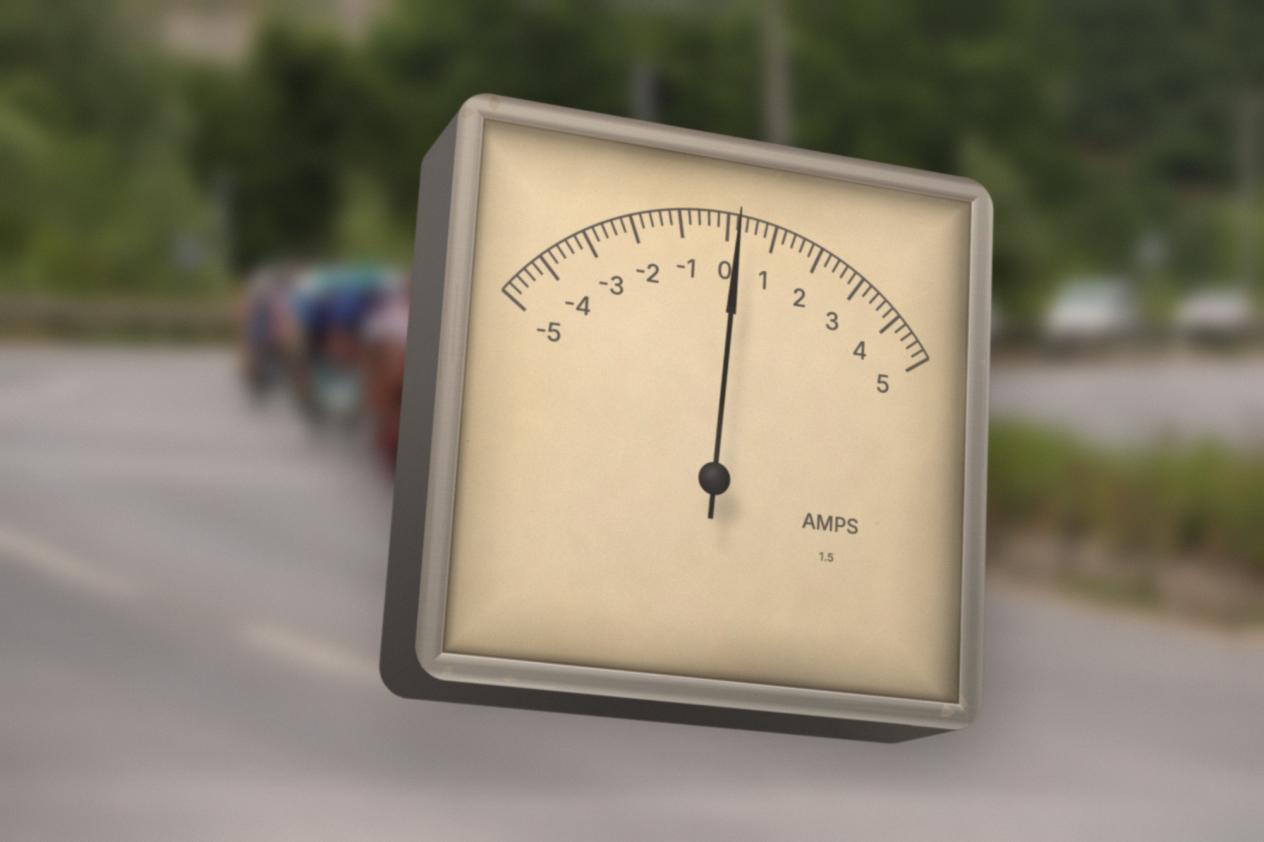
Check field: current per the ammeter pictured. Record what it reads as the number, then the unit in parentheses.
0.2 (A)
